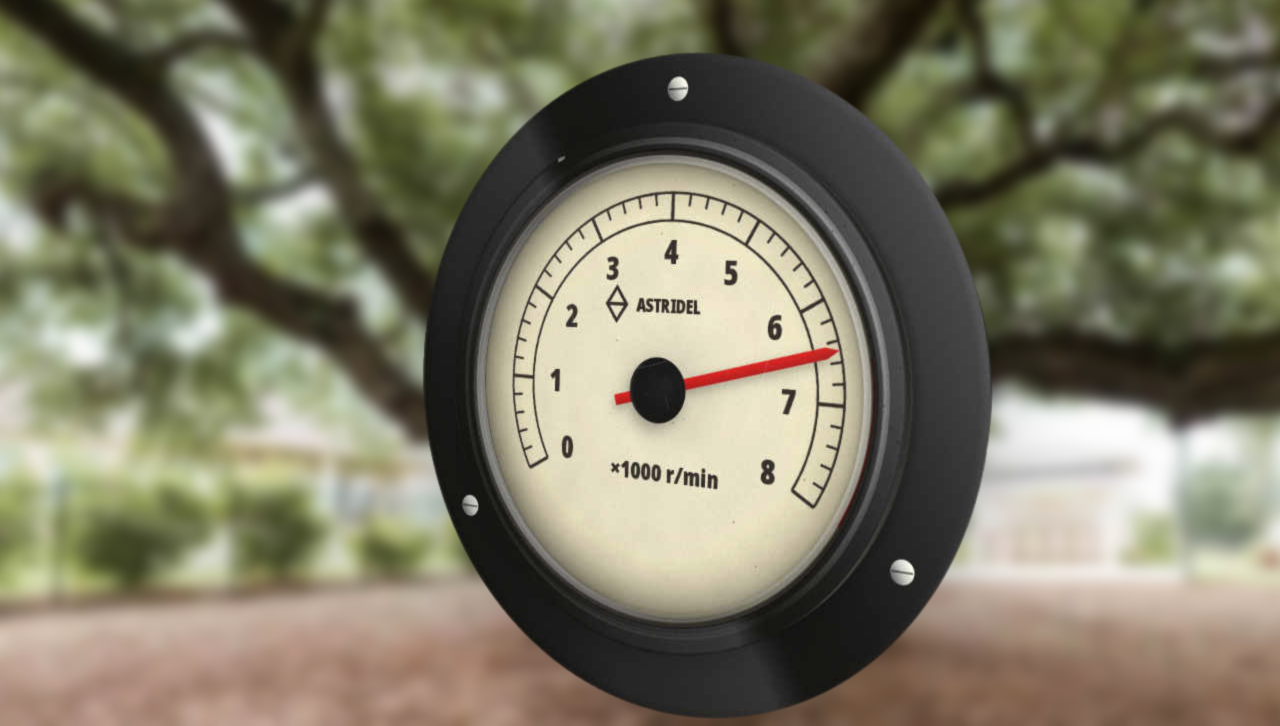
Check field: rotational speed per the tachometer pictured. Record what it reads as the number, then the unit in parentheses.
6500 (rpm)
